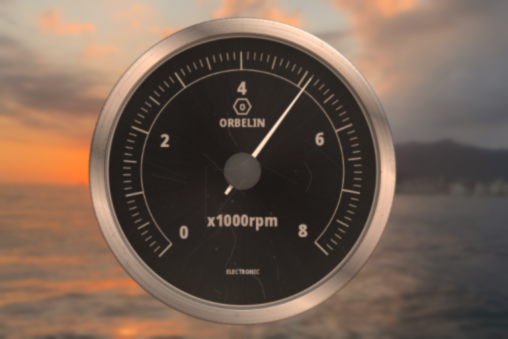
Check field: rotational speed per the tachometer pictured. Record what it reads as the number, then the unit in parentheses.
5100 (rpm)
